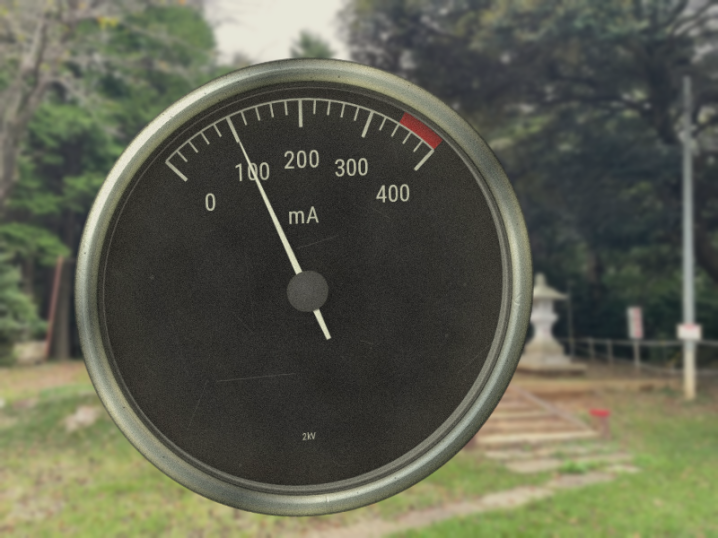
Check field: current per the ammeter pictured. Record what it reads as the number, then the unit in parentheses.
100 (mA)
